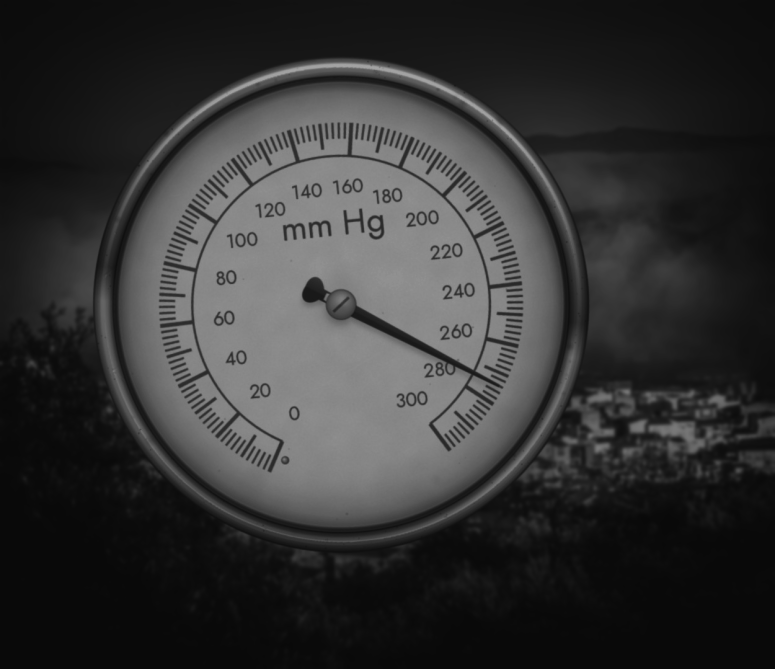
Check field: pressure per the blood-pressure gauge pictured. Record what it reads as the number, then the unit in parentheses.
274 (mmHg)
